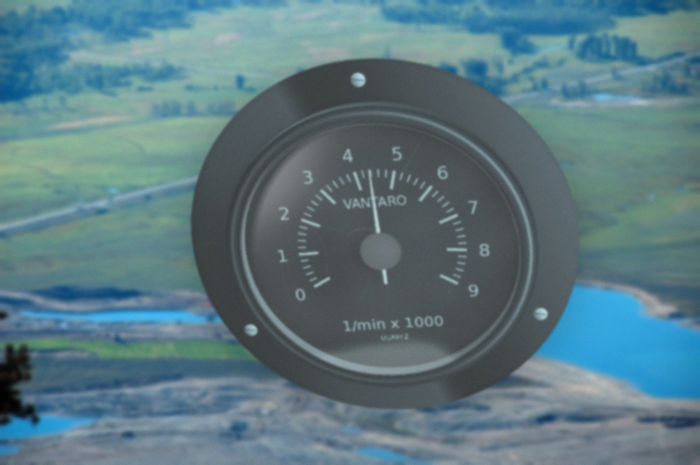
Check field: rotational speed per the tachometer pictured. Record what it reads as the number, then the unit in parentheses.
4400 (rpm)
